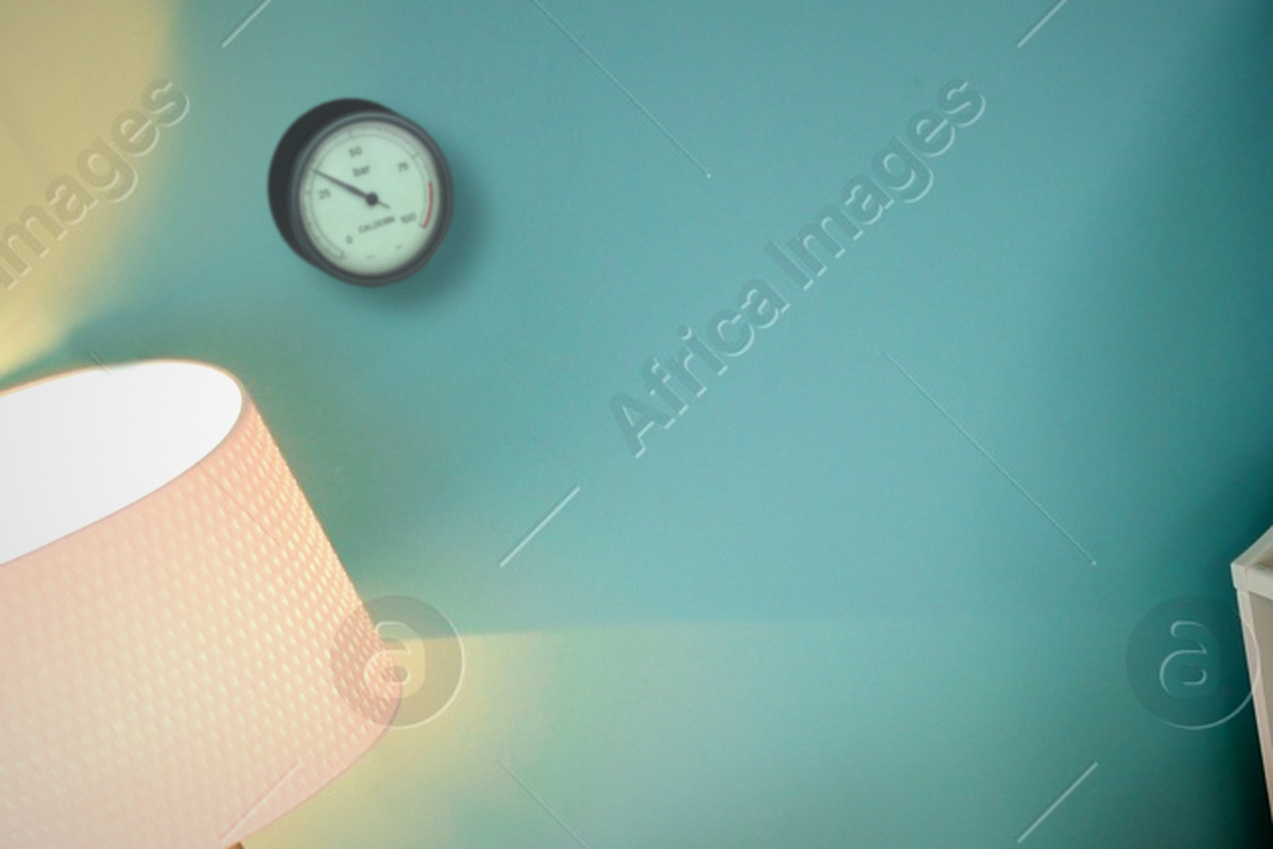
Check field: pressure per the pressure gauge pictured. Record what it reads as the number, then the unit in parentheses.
32.5 (bar)
